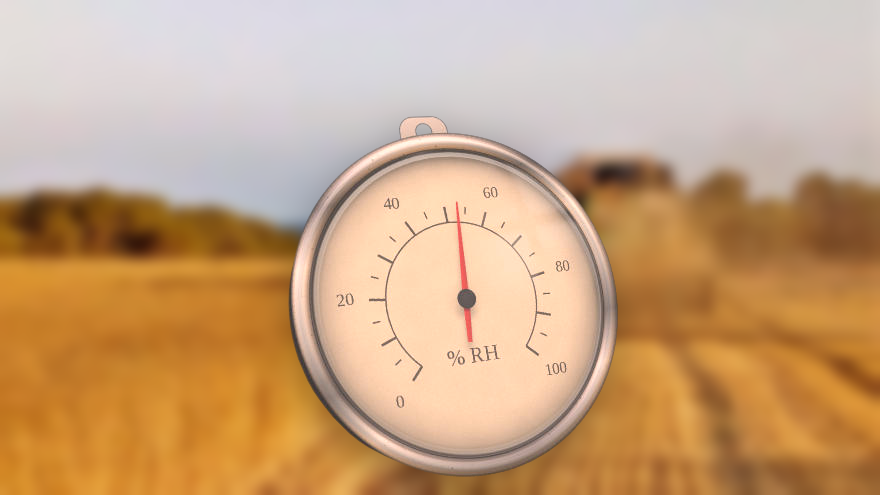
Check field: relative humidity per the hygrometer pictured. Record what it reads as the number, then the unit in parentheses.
52.5 (%)
